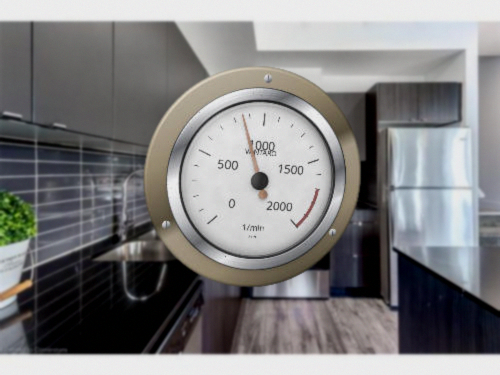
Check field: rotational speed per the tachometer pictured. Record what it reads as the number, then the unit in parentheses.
850 (rpm)
